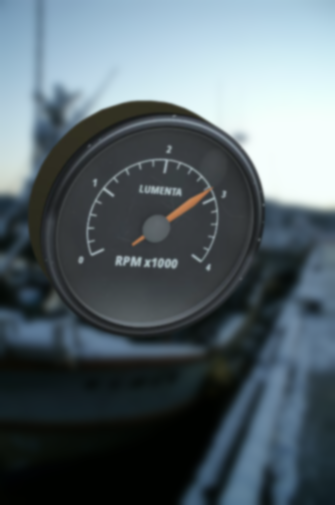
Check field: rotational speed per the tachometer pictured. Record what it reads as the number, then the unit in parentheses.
2800 (rpm)
